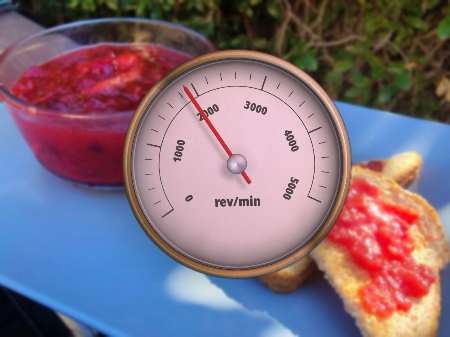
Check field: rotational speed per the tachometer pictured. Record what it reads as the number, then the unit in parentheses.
1900 (rpm)
